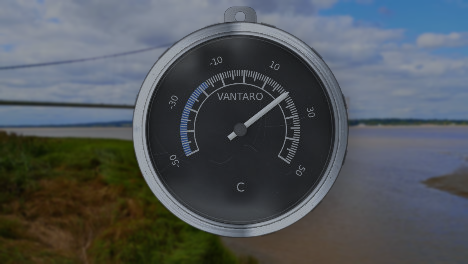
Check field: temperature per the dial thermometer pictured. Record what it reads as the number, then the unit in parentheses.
20 (°C)
